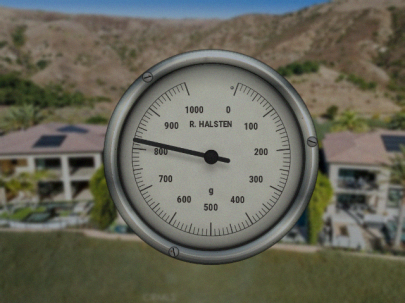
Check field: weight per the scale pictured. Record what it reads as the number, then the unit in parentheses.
820 (g)
